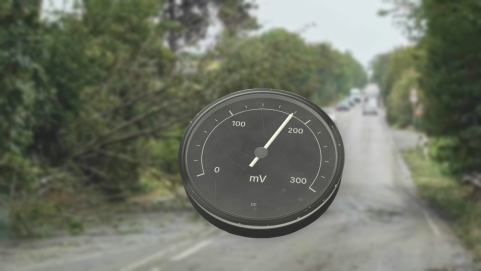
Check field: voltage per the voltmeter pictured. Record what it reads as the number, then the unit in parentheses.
180 (mV)
